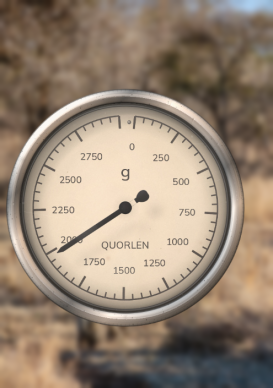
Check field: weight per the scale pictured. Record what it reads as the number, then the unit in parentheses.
1975 (g)
